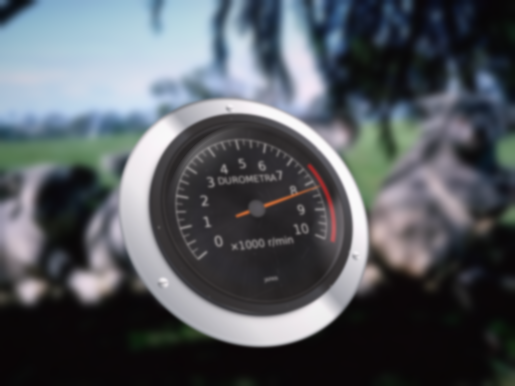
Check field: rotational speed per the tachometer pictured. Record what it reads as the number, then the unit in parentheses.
8250 (rpm)
